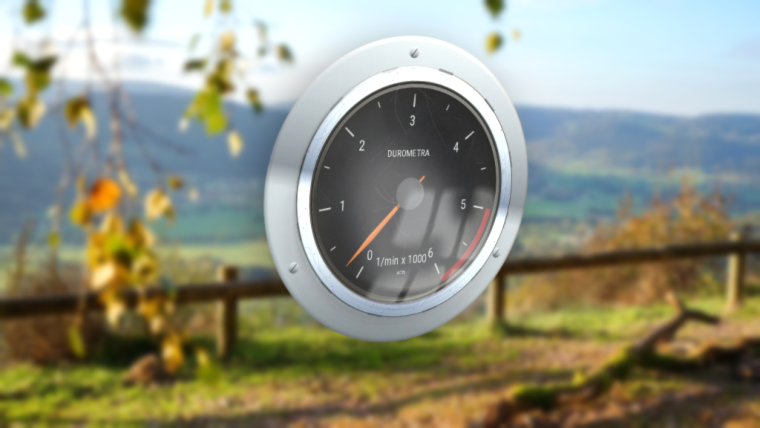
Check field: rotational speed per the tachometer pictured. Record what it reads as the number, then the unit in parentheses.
250 (rpm)
